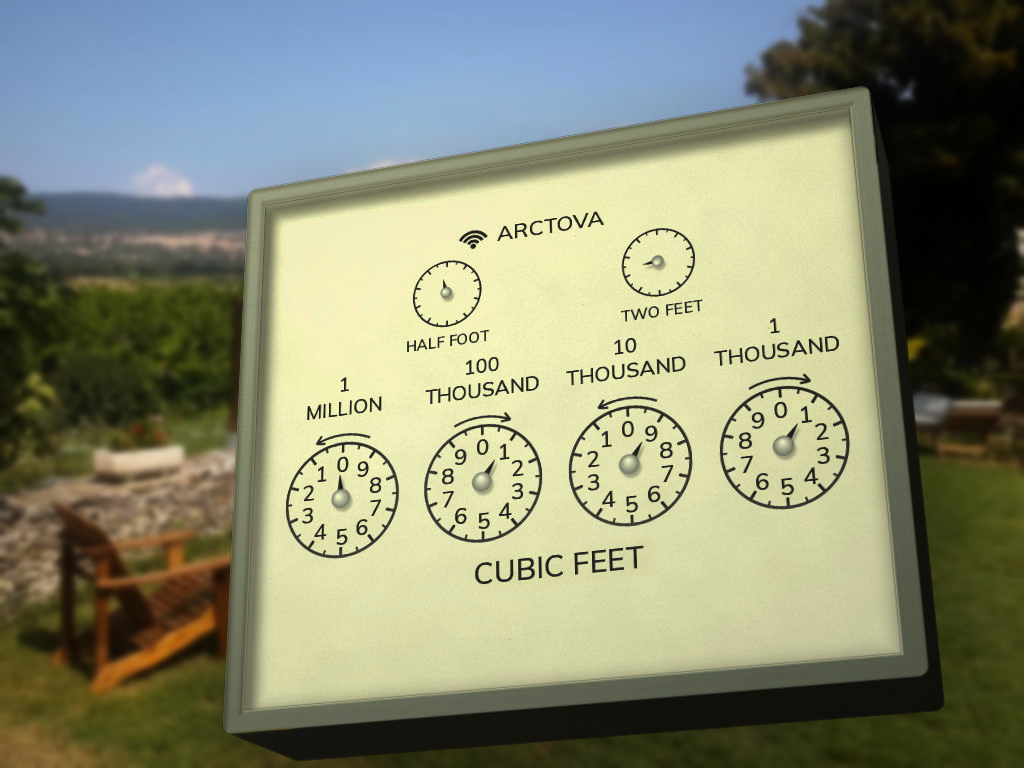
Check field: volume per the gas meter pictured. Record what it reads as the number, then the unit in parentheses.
9100 (ft³)
